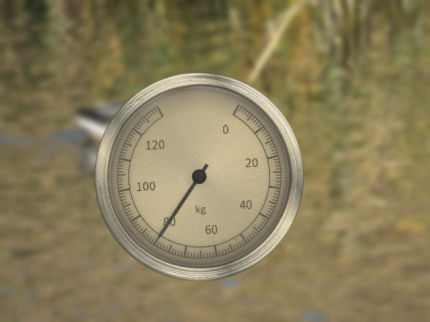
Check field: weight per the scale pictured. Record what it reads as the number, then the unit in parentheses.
80 (kg)
